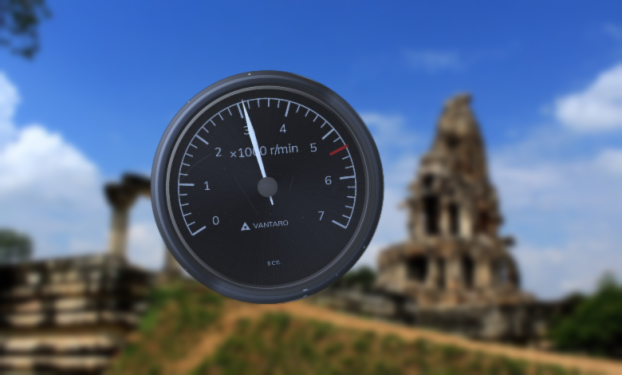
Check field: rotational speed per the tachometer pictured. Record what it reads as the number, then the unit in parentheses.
3100 (rpm)
